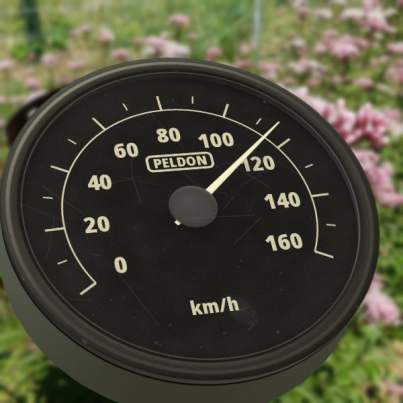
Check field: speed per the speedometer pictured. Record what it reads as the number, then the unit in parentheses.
115 (km/h)
